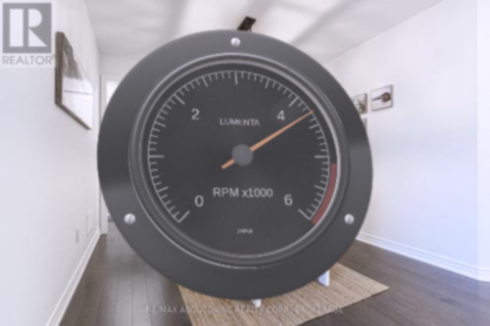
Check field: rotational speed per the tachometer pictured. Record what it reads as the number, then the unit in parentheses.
4300 (rpm)
